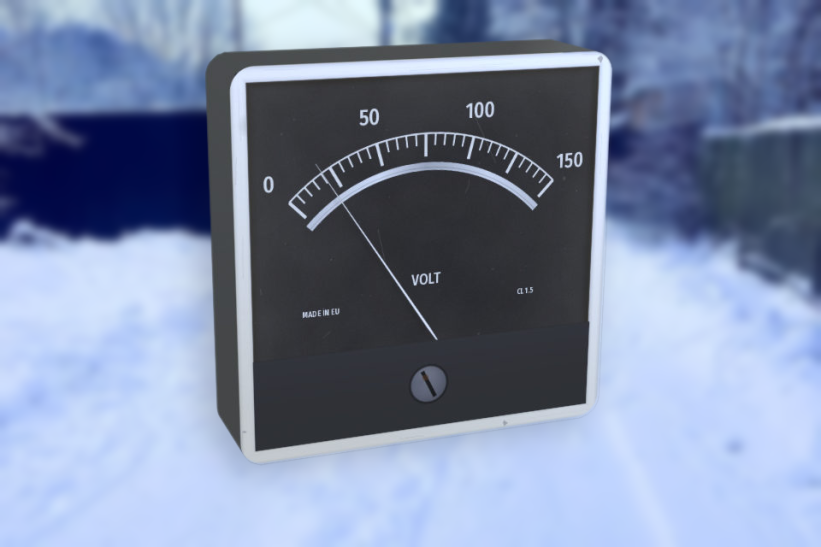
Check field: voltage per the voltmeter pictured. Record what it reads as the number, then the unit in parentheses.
20 (V)
